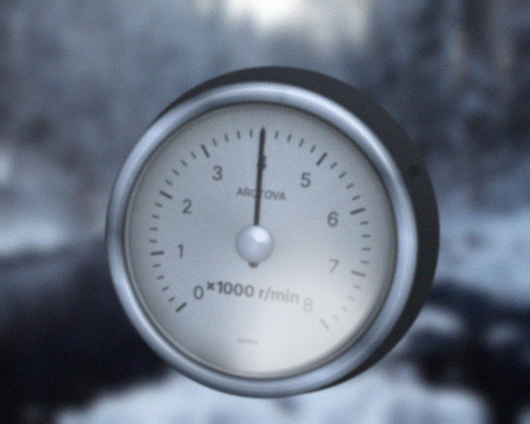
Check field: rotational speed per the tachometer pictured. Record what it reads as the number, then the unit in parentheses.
4000 (rpm)
